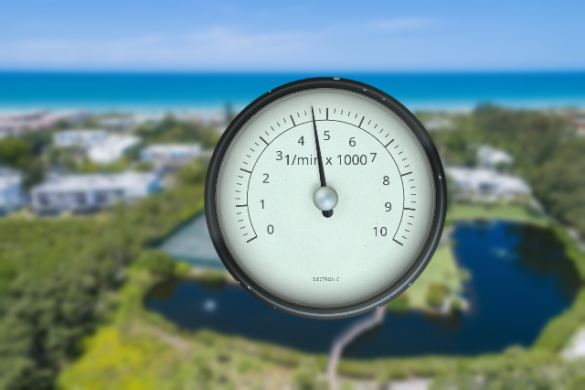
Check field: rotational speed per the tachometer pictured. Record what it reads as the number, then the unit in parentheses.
4600 (rpm)
